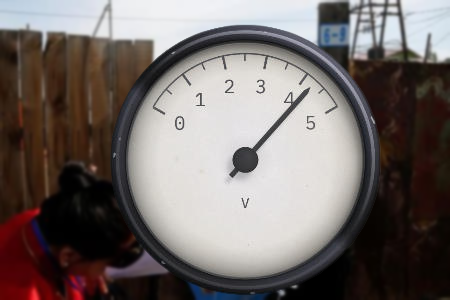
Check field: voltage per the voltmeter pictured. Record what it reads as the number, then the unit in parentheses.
4.25 (V)
